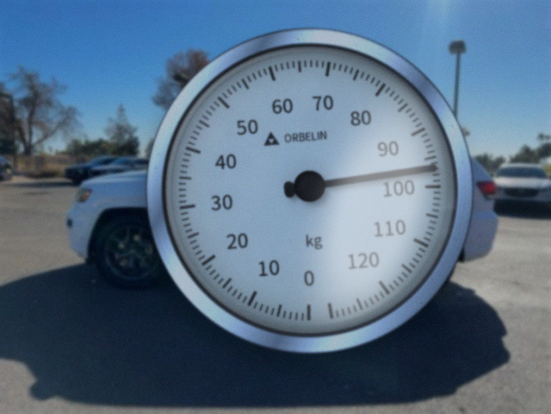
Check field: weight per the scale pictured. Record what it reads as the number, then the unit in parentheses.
97 (kg)
